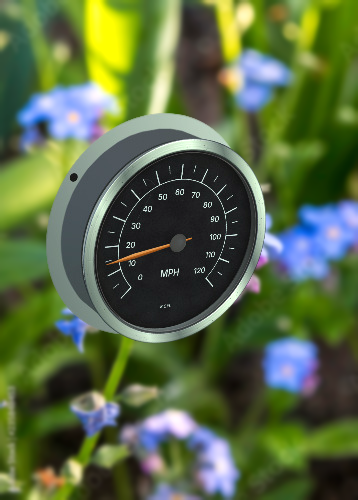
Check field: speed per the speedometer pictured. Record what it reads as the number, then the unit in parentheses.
15 (mph)
